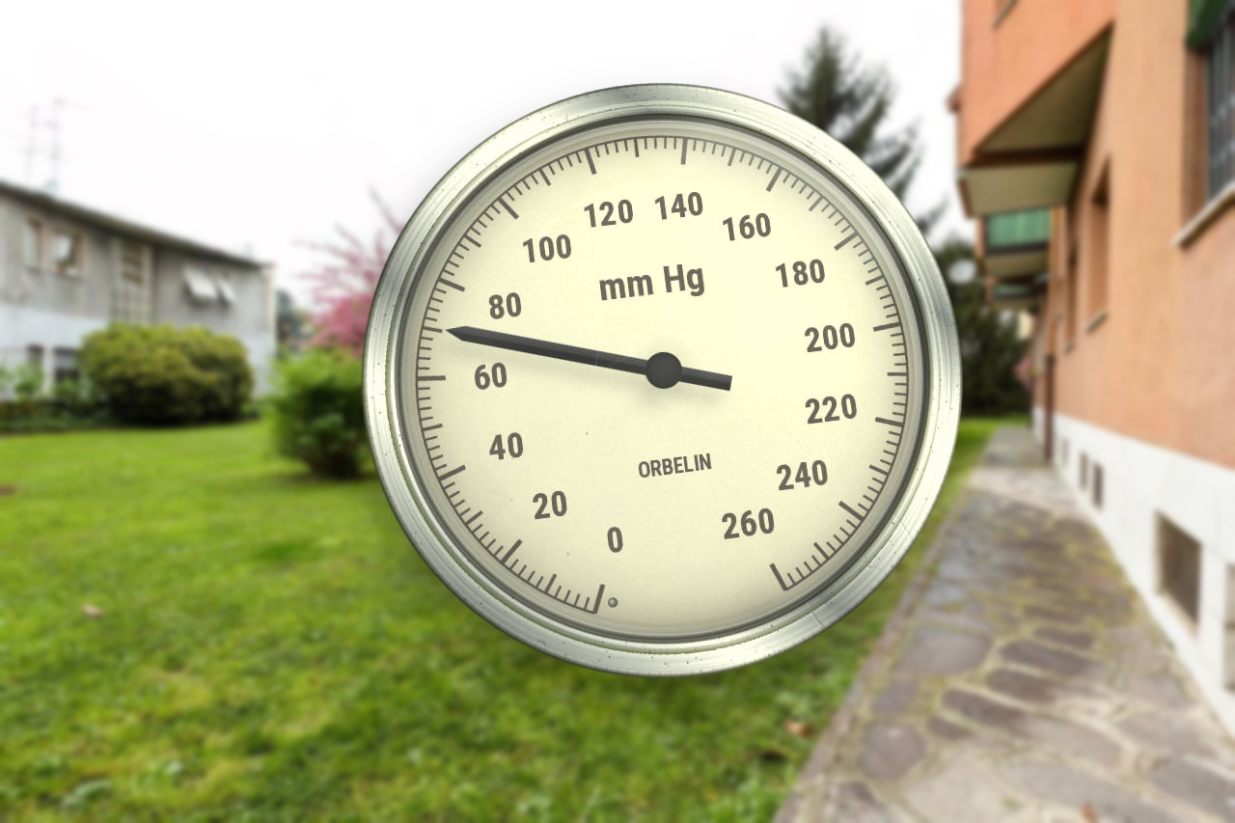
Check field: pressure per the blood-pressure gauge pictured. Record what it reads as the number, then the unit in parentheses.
70 (mmHg)
